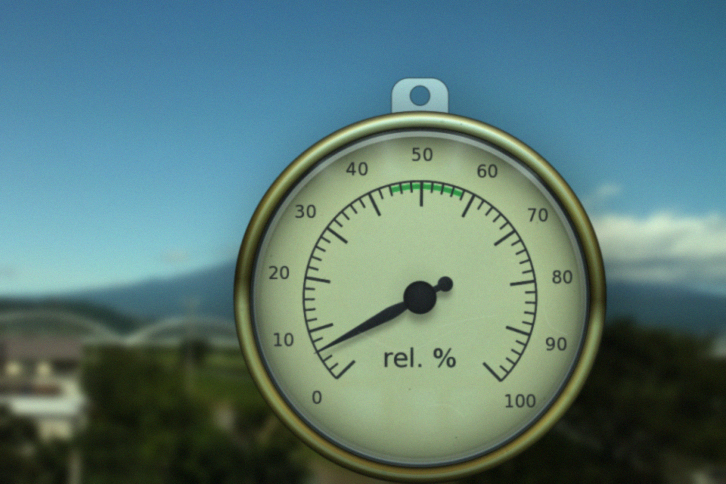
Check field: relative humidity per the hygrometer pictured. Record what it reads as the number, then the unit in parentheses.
6 (%)
